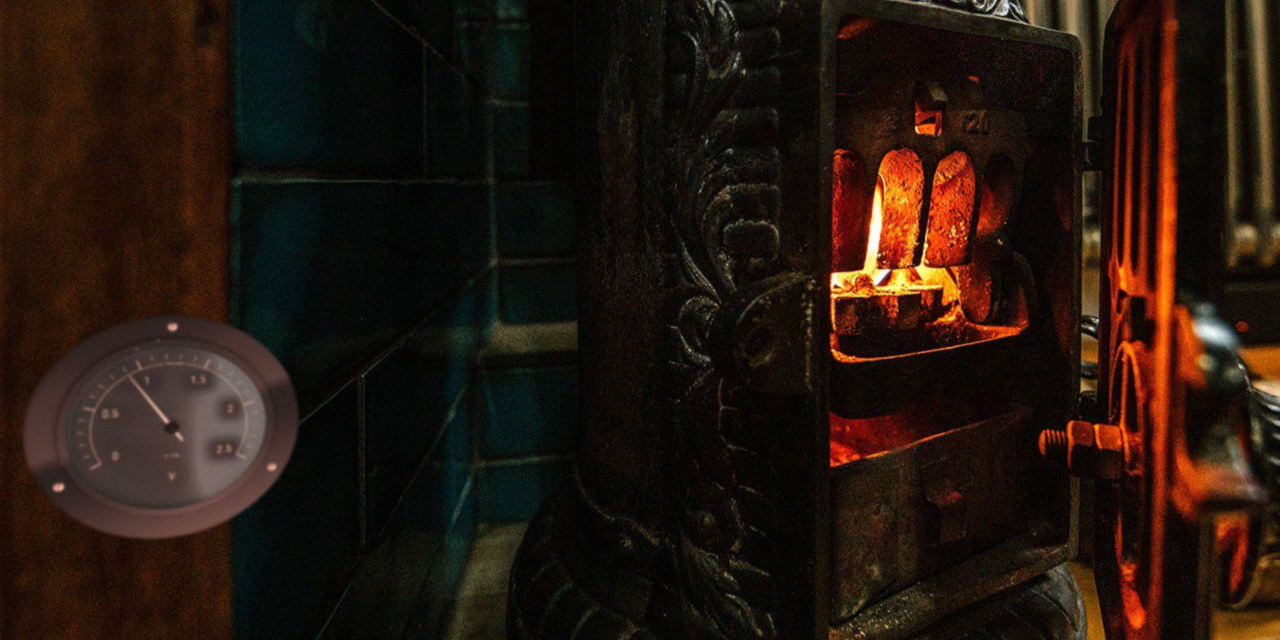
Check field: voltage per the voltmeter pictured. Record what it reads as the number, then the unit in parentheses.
0.9 (V)
